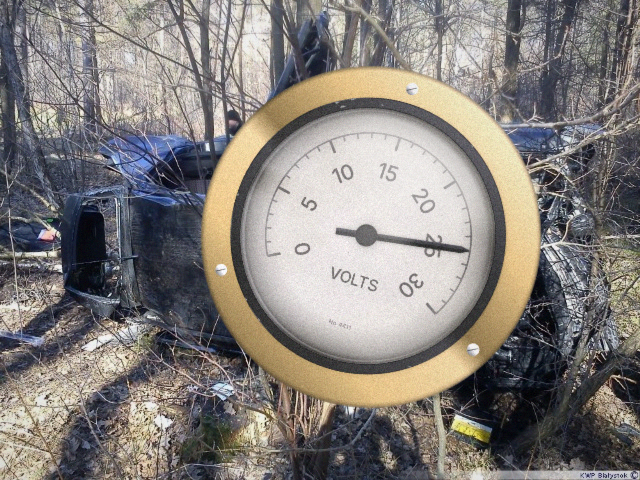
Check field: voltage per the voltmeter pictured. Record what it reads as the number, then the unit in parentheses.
25 (V)
